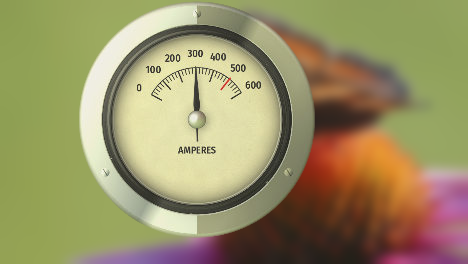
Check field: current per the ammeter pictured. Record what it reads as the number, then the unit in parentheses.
300 (A)
